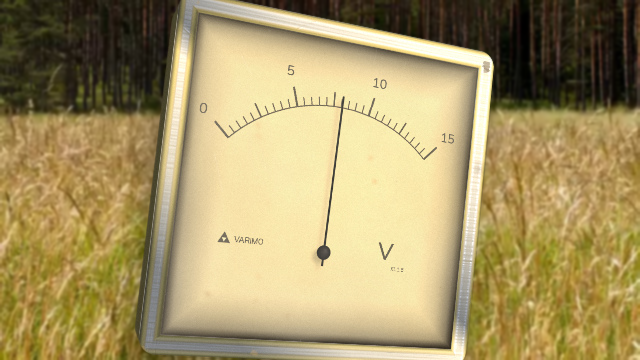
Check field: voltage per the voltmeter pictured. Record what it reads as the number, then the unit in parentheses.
8 (V)
